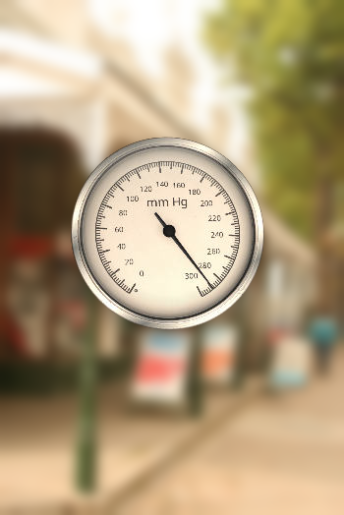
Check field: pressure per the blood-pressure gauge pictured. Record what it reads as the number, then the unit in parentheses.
290 (mmHg)
